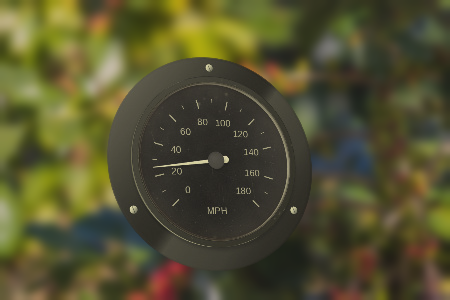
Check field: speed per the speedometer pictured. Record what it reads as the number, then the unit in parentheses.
25 (mph)
